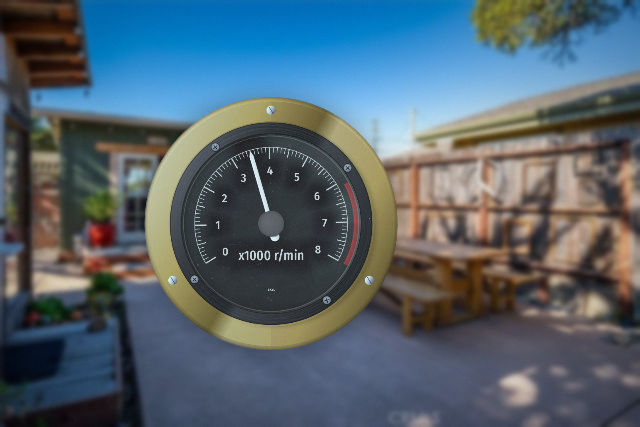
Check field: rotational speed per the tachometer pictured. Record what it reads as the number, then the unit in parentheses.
3500 (rpm)
